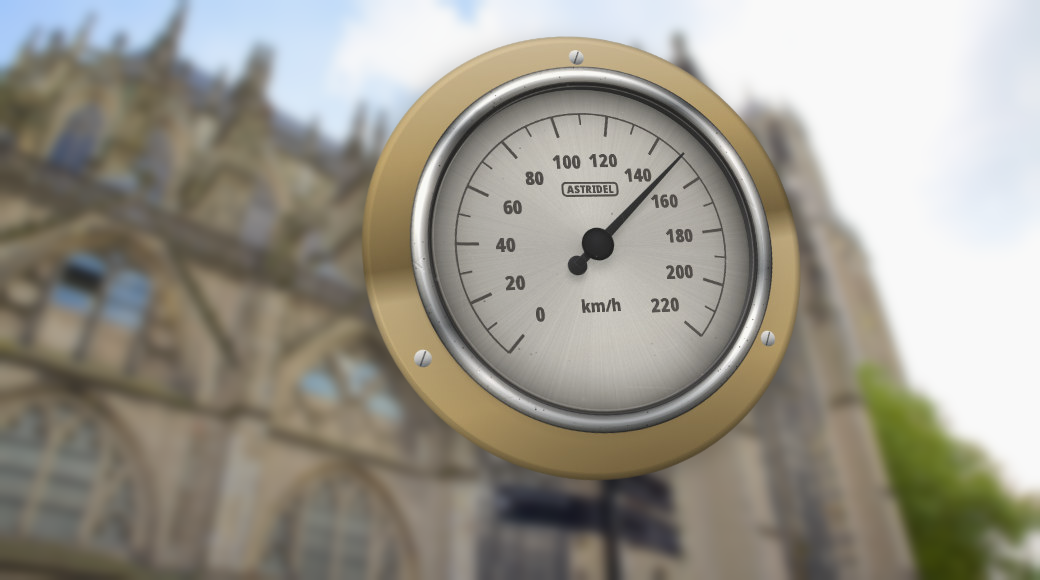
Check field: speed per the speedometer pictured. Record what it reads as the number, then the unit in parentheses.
150 (km/h)
